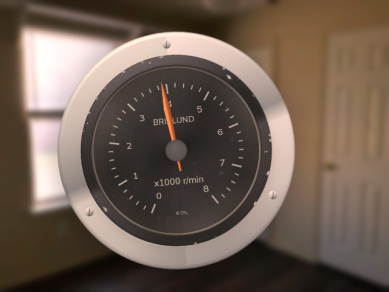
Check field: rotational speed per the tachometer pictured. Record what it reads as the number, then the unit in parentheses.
3900 (rpm)
